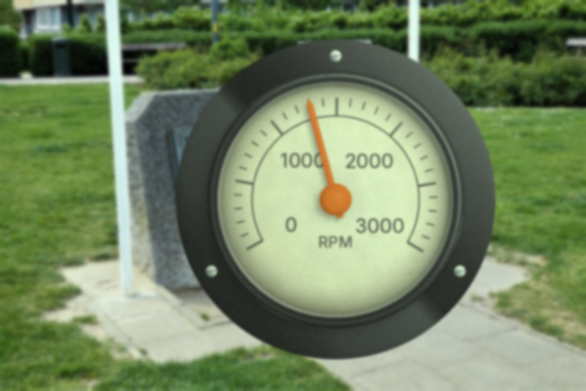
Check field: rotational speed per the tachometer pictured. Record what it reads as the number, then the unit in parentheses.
1300 (rpm)
